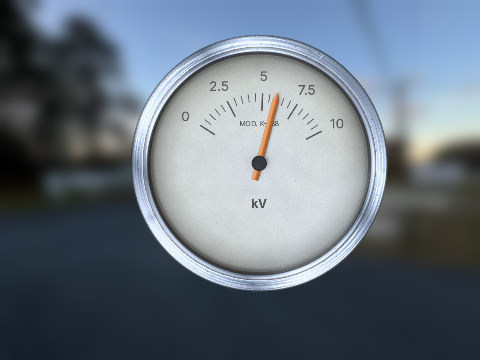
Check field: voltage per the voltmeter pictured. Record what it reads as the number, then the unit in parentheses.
6 (kV)
